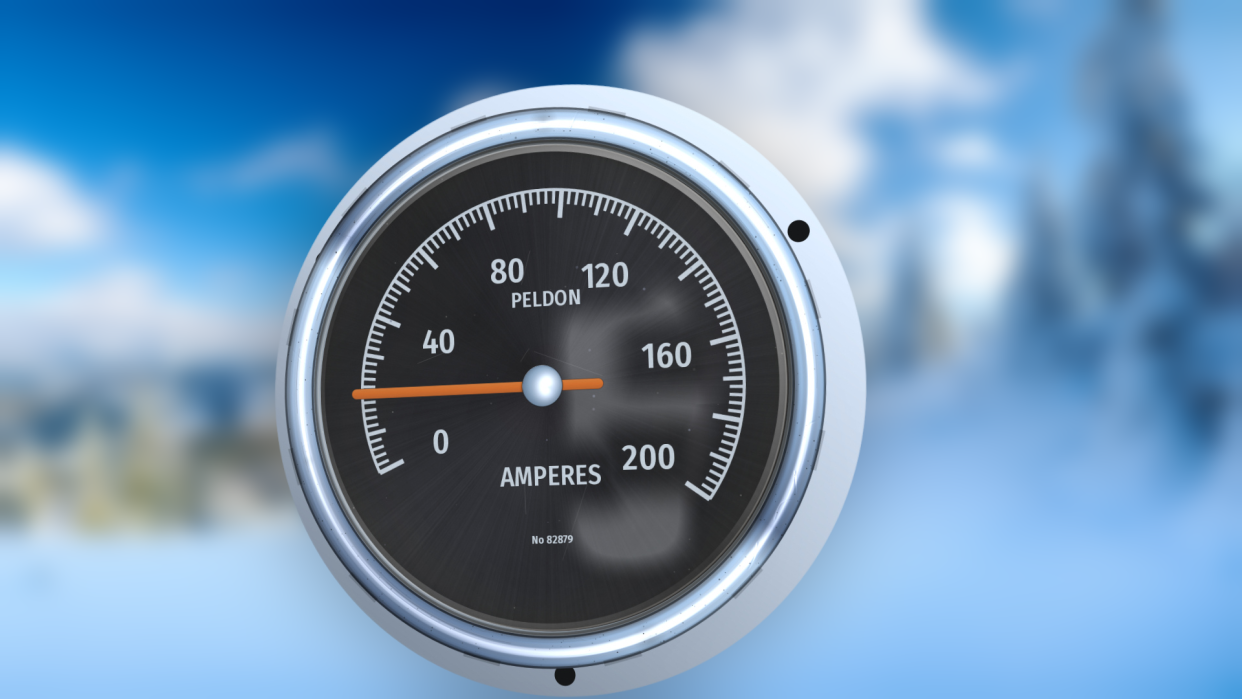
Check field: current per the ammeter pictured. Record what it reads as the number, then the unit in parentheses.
20 (A)
